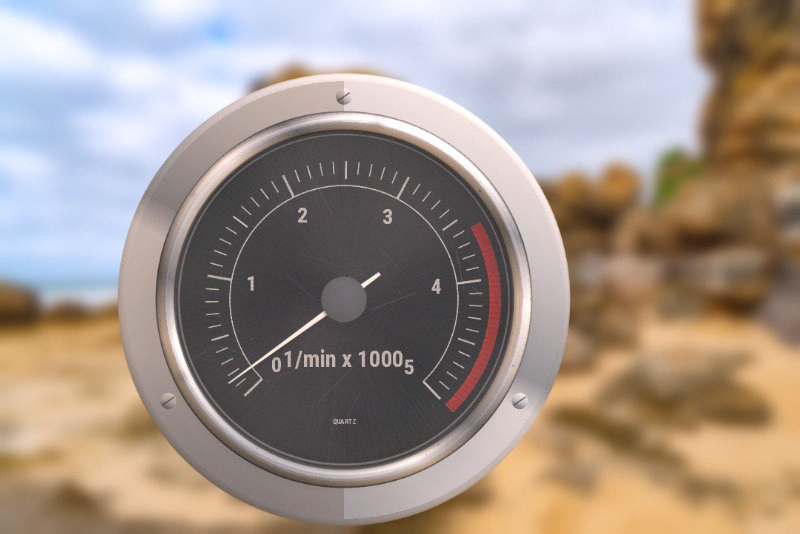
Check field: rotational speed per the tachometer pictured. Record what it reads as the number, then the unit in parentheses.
150 (rpm)
